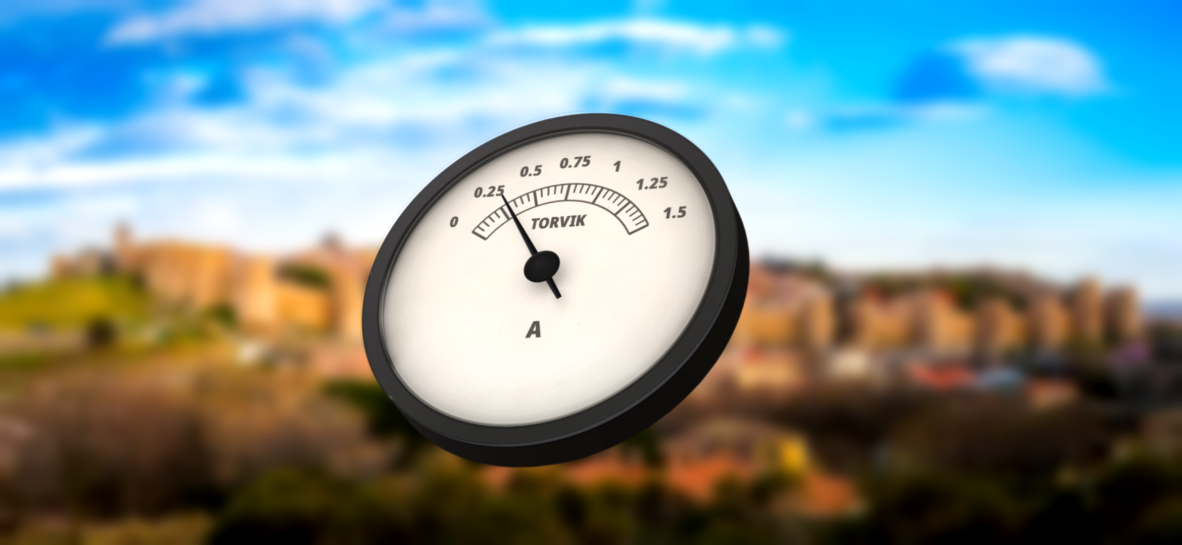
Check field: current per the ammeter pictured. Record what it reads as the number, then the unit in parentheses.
0.3 (A)
